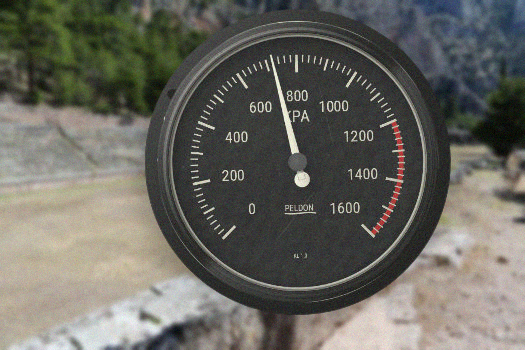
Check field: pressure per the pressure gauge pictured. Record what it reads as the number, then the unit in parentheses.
720 (kPa)
